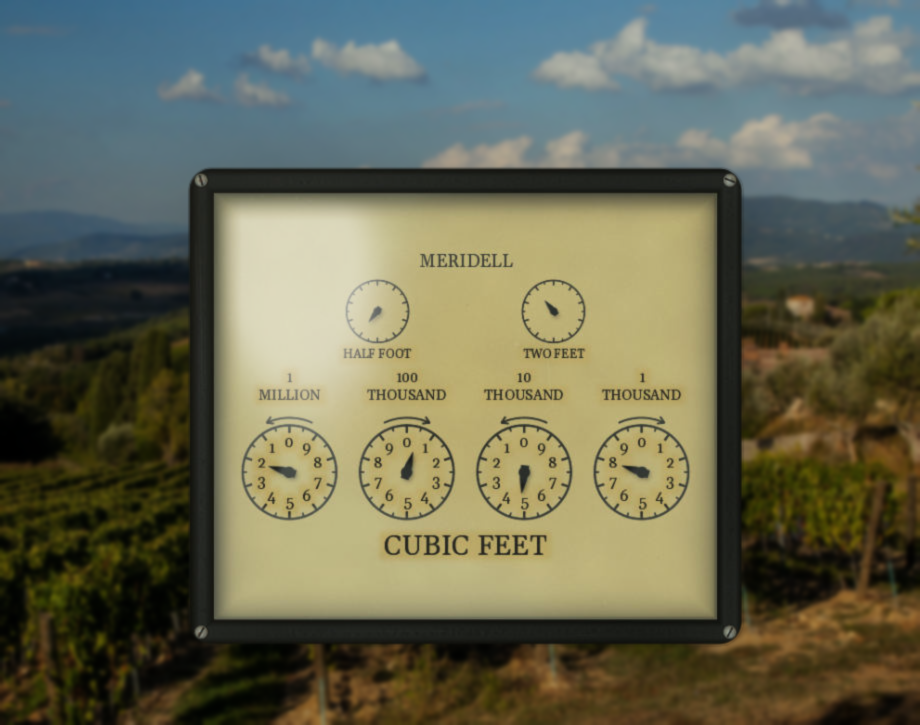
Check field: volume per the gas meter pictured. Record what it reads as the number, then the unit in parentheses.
204800 (ft³)
